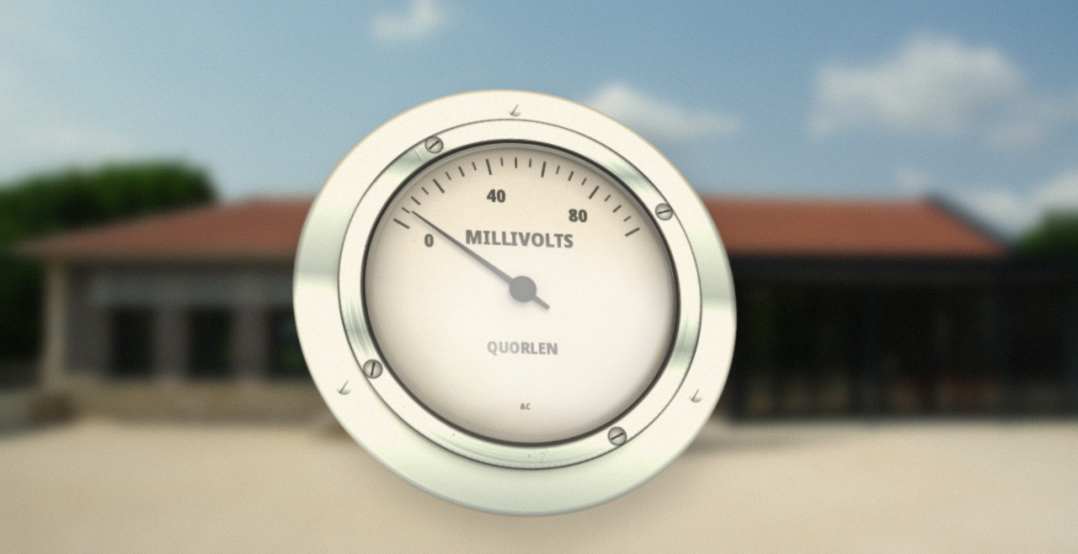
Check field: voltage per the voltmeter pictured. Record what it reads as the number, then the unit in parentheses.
5 (mV)
